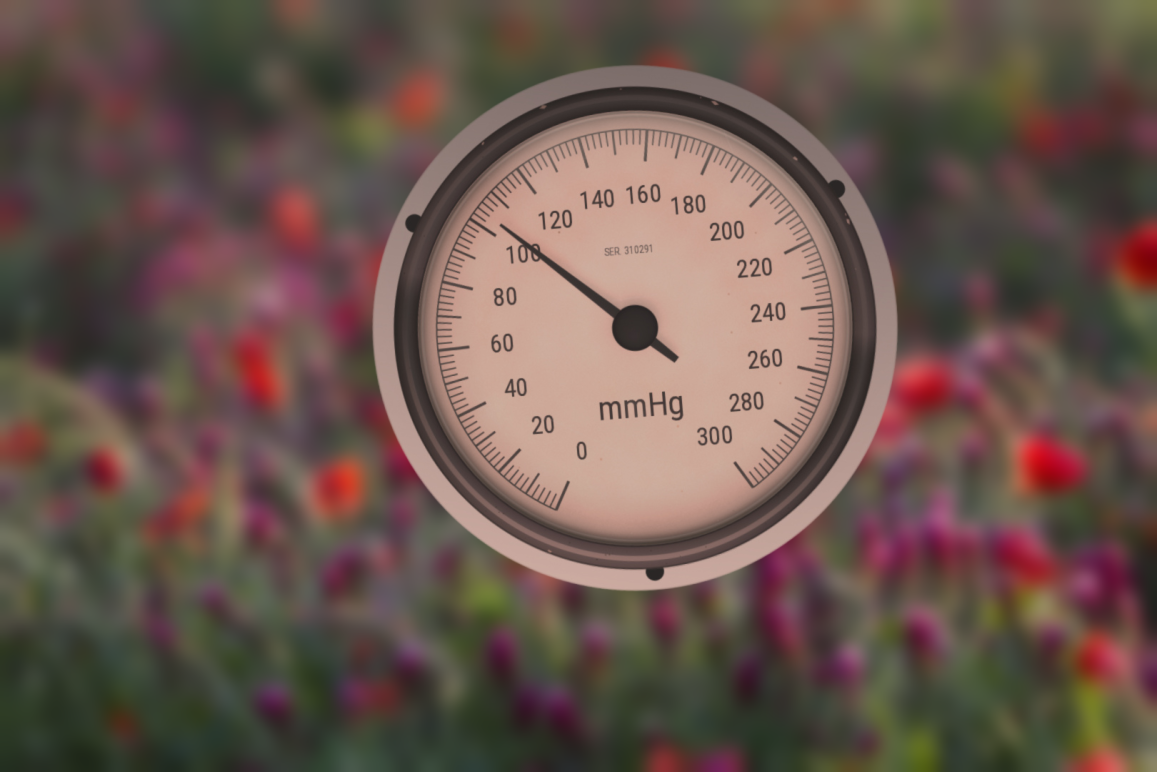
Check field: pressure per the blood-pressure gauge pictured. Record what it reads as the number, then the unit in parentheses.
104 (mmHg)
